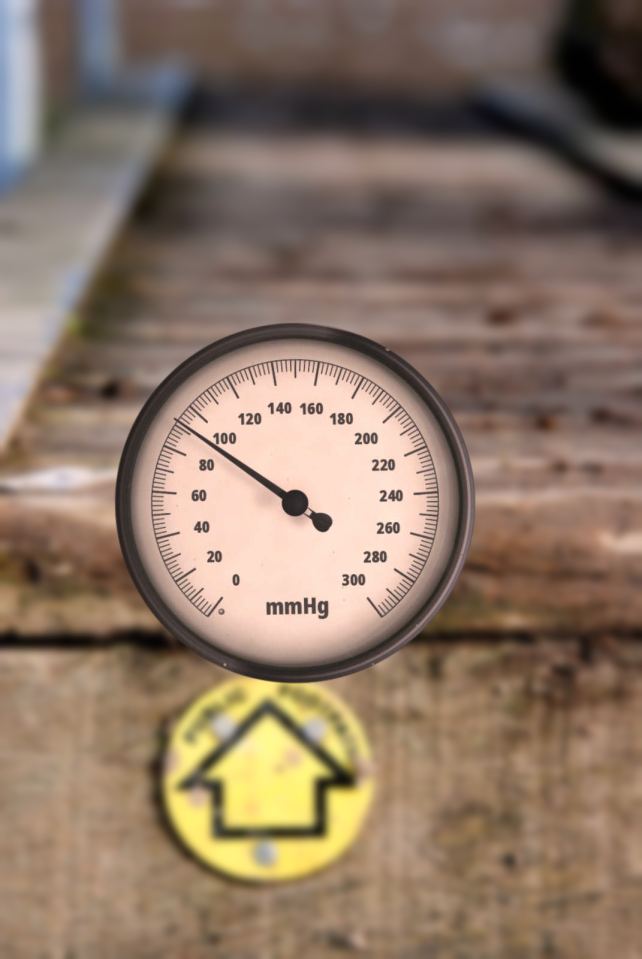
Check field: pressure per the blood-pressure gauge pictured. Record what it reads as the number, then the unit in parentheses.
92 (mmHg)
